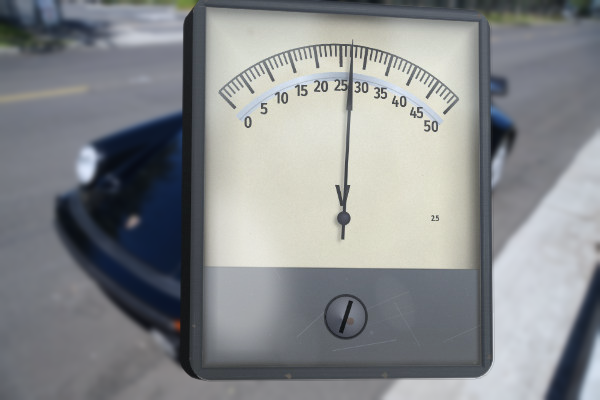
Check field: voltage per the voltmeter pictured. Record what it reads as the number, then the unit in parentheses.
27 (V)
